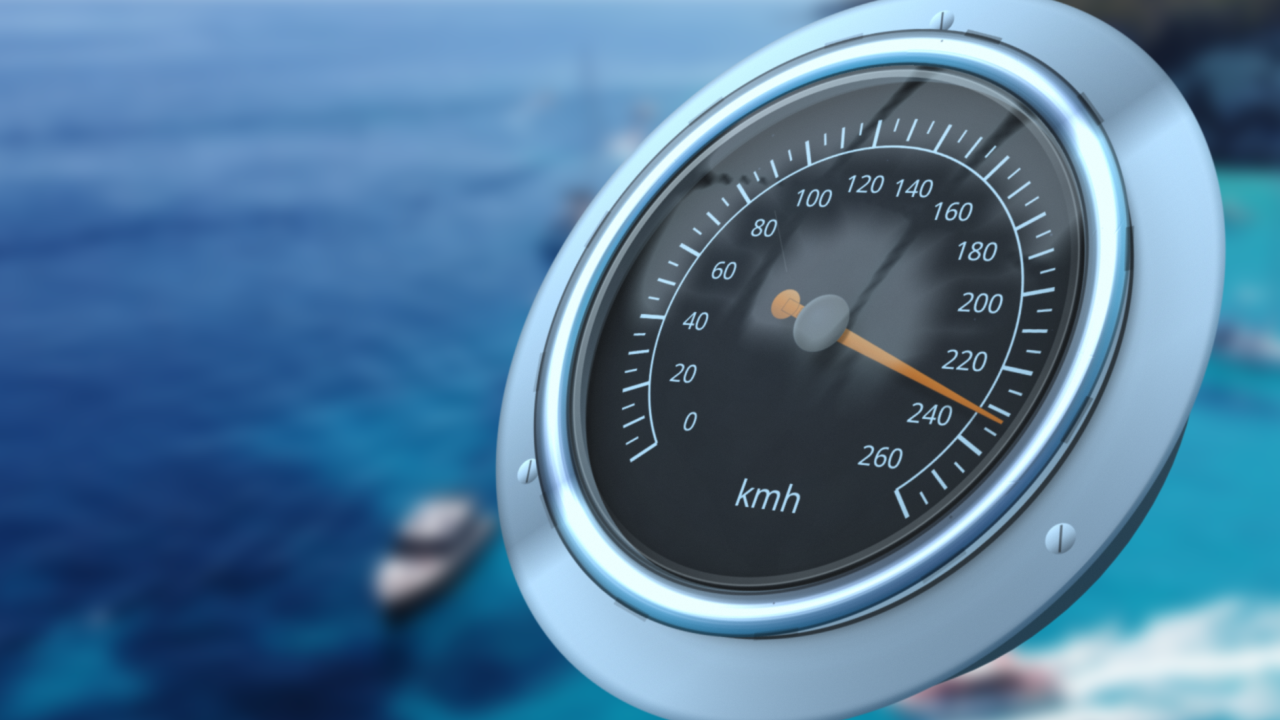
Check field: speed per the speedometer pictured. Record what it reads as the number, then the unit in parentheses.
232.5 (km/h)
